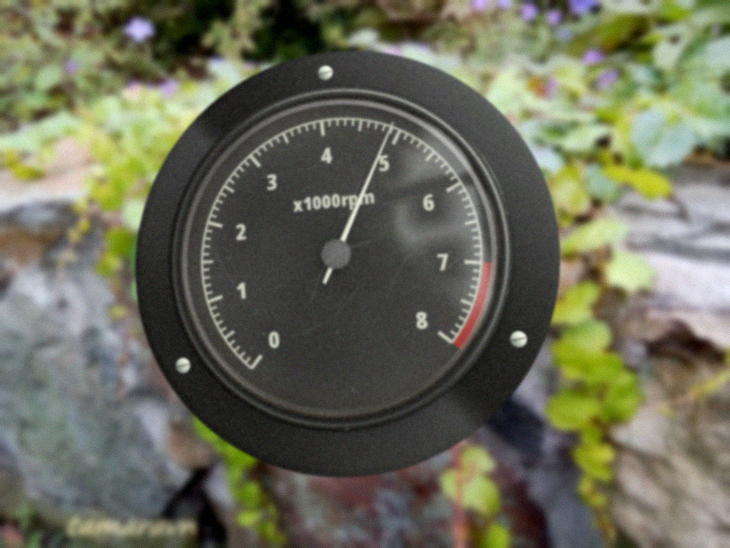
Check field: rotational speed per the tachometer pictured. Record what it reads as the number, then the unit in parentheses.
4900 (rpm)
